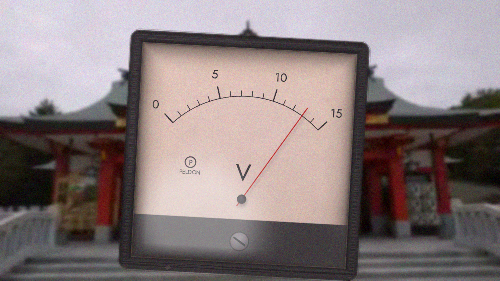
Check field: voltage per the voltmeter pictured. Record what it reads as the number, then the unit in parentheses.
13 (V)
